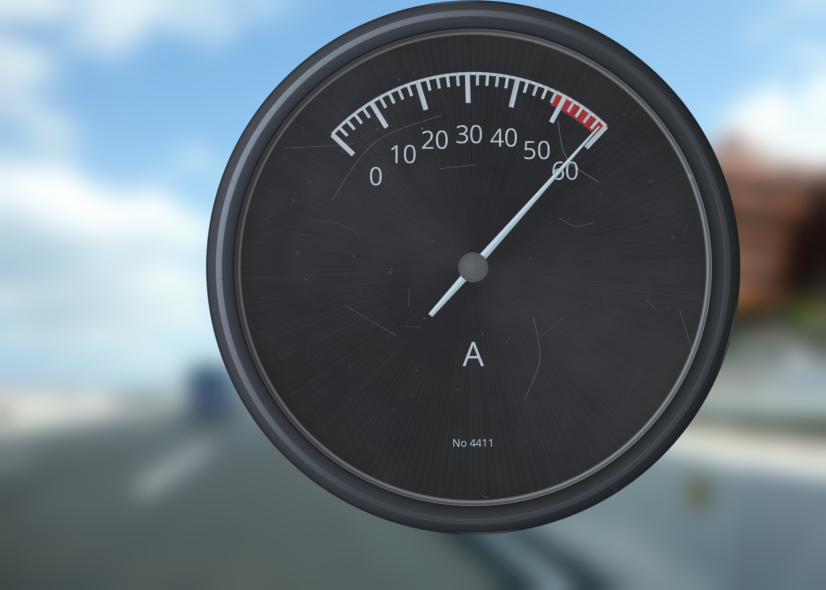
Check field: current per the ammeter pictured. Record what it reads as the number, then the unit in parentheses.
59 (A)
